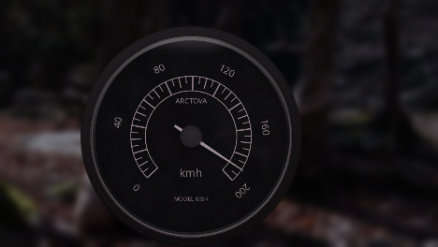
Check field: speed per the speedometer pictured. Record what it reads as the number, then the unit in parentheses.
190 (km/h)
